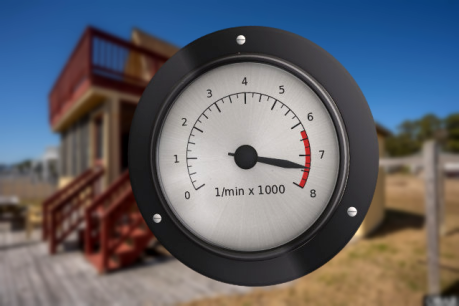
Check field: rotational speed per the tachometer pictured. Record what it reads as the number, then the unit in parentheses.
7375 (rpm)
